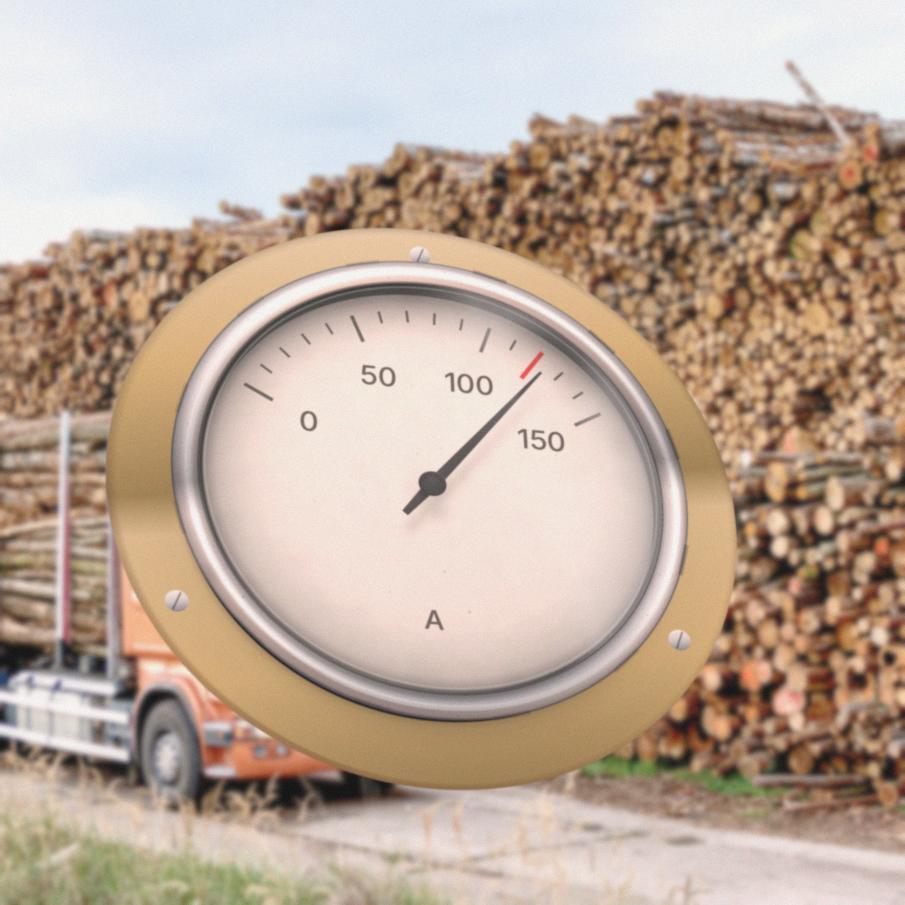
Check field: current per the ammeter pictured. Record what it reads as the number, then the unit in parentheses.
125 (A)
